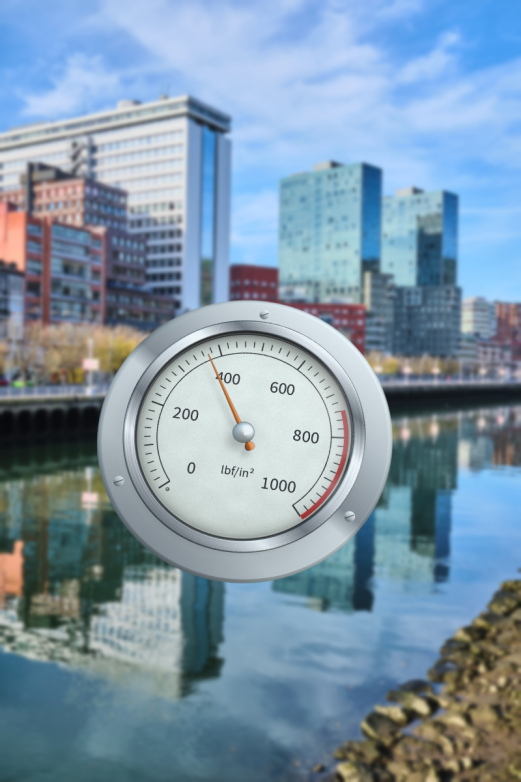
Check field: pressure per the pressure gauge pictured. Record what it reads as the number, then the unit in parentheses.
370 (psi)
